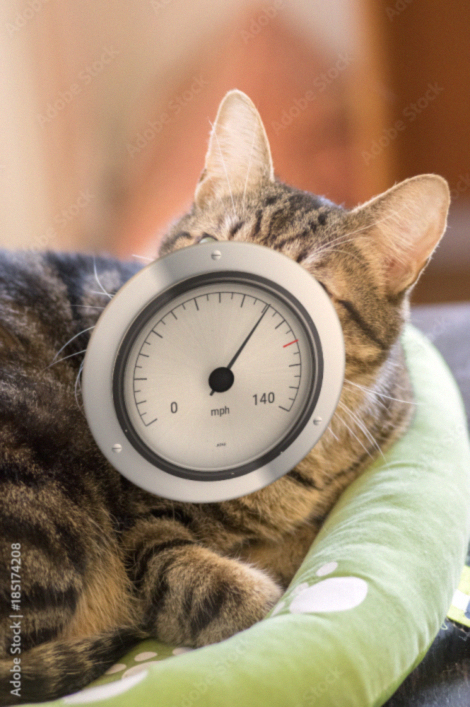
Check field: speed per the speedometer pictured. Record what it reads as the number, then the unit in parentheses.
90 (mph)
